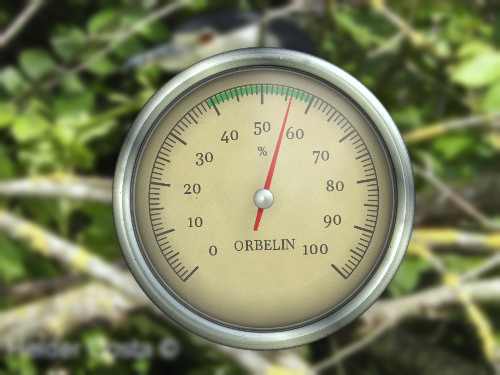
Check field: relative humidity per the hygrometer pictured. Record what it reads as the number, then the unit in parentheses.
56 (%)
